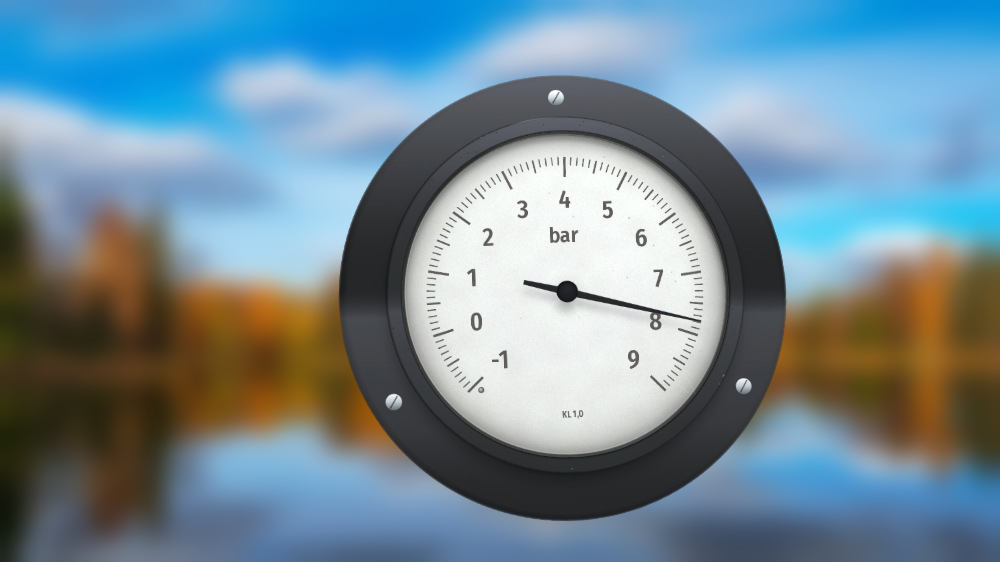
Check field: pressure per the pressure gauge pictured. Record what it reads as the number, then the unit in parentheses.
7.8 (bar)
